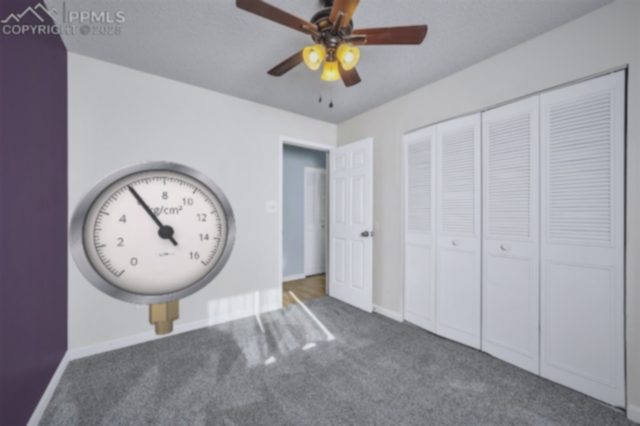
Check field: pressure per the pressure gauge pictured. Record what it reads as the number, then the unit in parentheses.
6 (kg/cm²)
